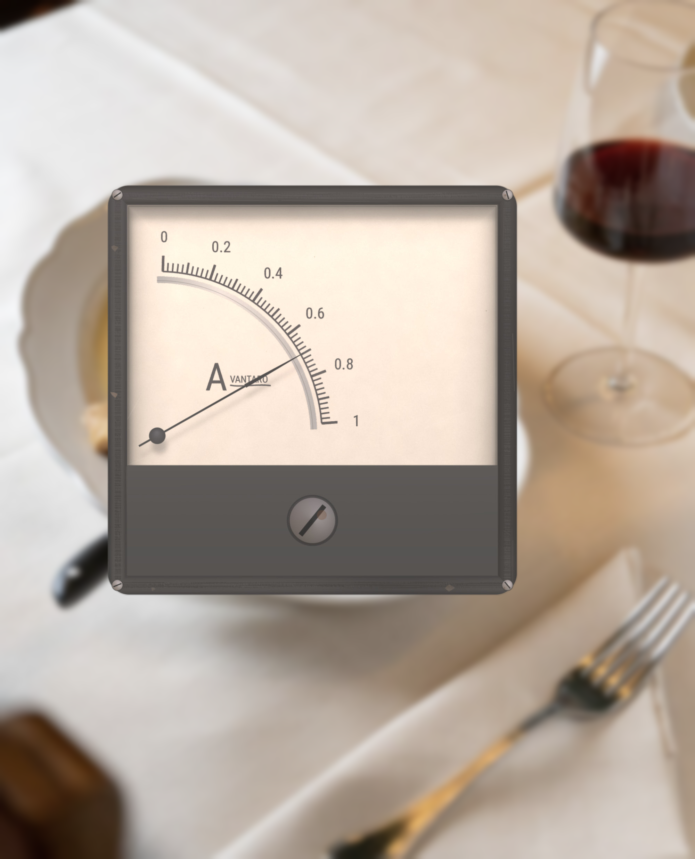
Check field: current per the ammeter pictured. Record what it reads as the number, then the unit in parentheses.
0.7 (A)
